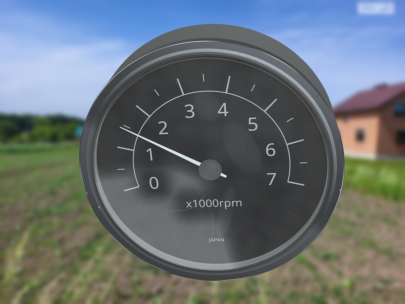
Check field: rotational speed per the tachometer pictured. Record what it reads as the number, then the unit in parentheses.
1500 (rpm)
